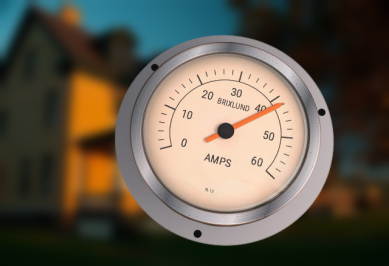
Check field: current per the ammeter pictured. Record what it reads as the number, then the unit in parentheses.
42 (A)
